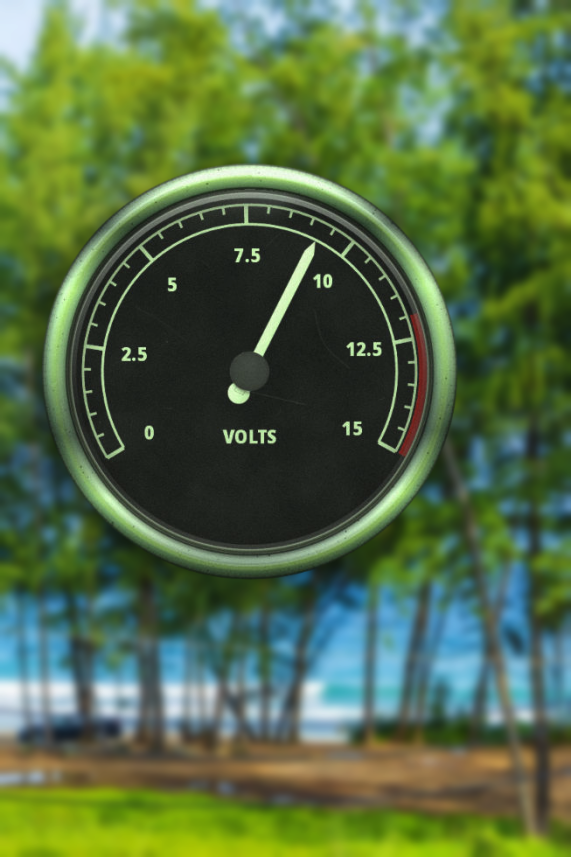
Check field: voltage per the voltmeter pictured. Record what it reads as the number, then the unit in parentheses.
9.25 (V)
